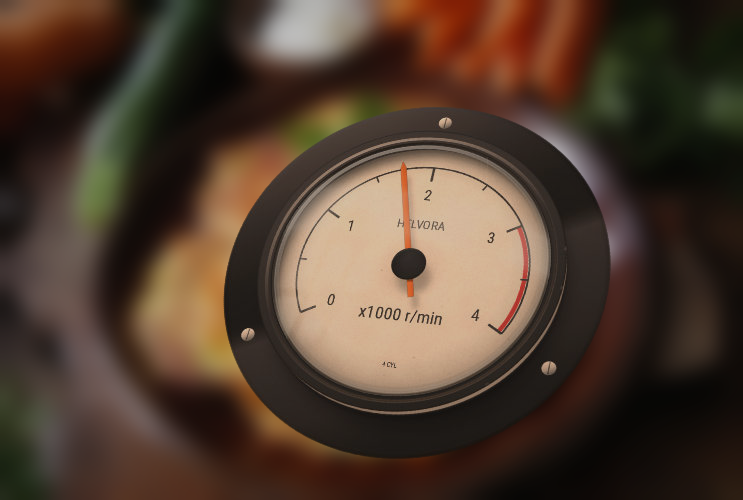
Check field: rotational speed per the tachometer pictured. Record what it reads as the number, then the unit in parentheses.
1750 (rpm)
